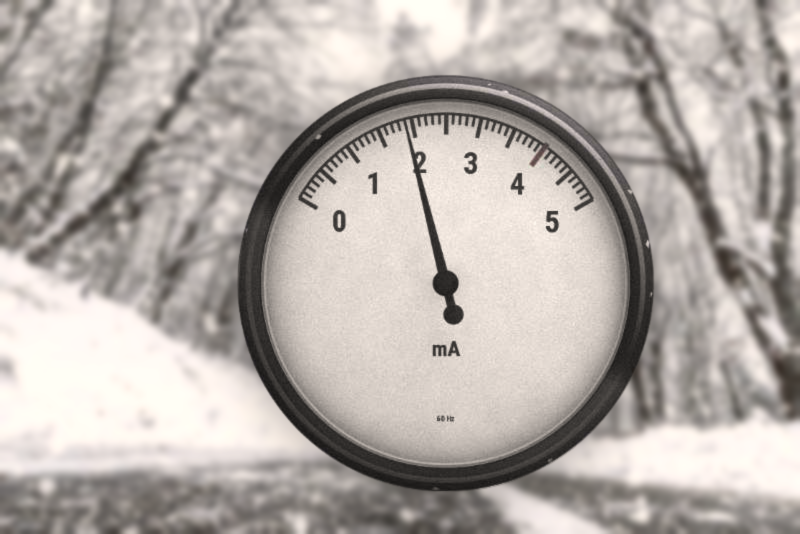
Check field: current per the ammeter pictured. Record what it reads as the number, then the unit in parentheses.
1.9 (mA)
